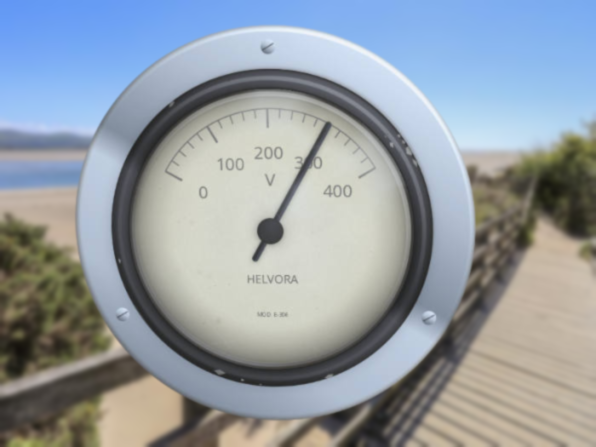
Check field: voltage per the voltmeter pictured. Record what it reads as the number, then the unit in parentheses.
300 (V)
